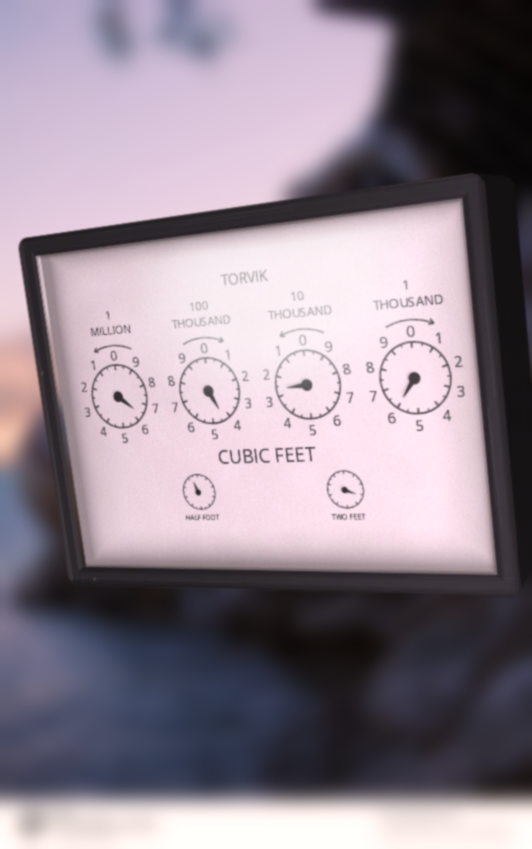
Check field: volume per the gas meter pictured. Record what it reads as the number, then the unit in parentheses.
642600 (ft³)
